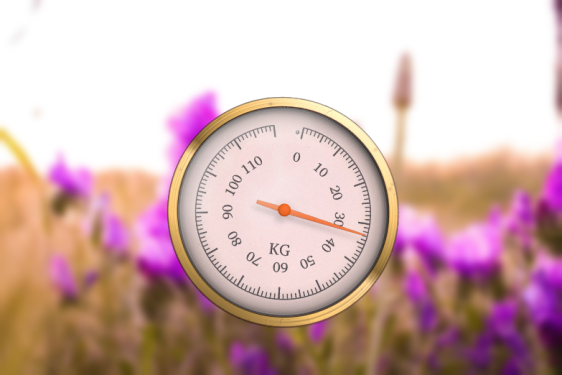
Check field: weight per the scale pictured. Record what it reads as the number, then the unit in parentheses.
33 (kg)
